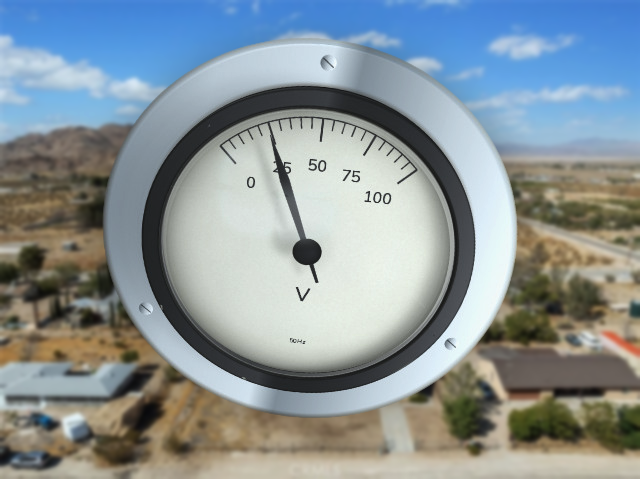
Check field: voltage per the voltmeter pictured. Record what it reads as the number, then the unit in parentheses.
25 (V)
